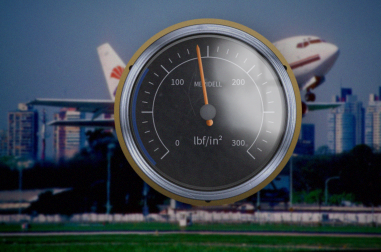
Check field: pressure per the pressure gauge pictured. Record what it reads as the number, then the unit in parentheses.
140 (psi)
